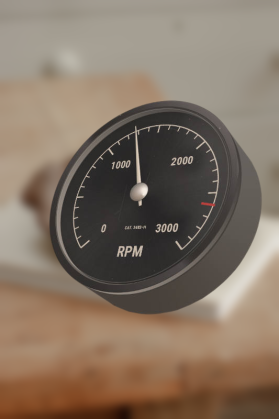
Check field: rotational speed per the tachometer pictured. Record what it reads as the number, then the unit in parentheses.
1300 (rpm)
